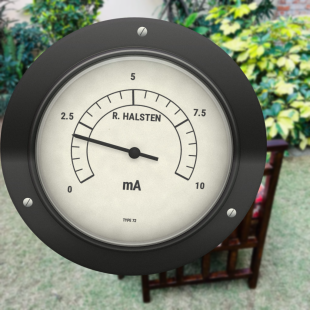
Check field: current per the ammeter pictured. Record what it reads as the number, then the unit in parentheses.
2 (mA)
